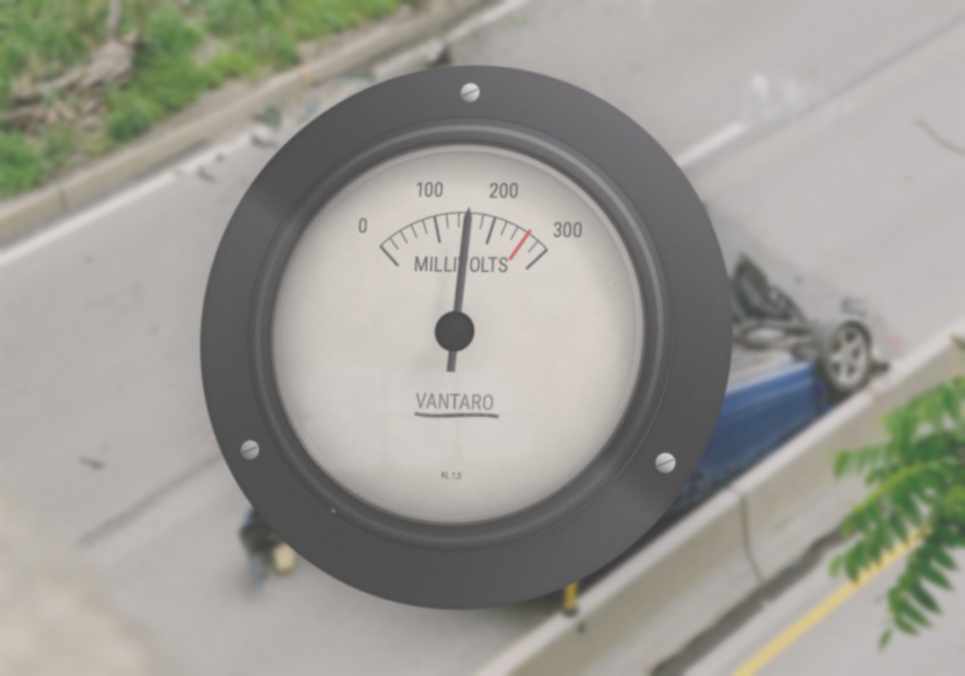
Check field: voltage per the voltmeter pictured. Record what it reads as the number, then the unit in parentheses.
160 (mV)
